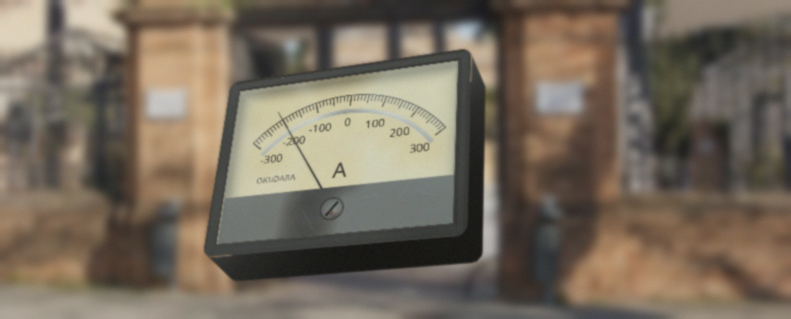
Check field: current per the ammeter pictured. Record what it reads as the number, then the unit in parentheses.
-200 (A)
